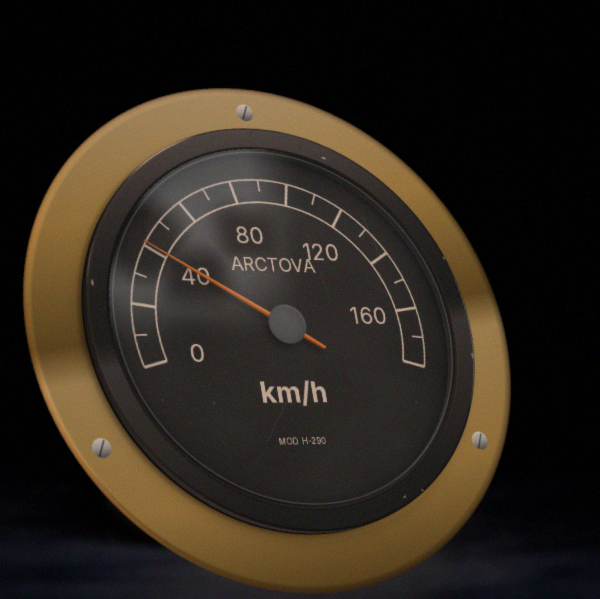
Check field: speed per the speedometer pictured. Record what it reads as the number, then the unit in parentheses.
40 (km/h)
